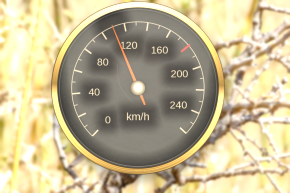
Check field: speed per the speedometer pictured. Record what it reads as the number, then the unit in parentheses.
110 (km/h)
